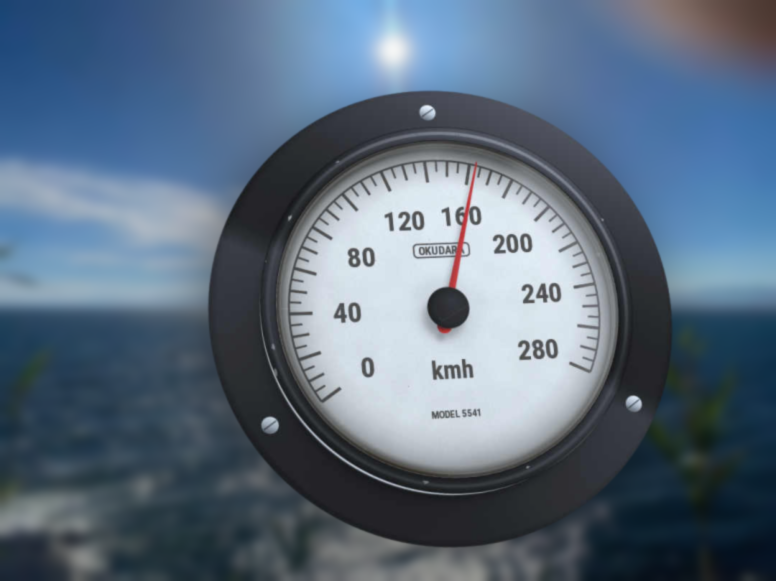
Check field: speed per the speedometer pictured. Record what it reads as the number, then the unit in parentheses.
162.5 (km/h)
